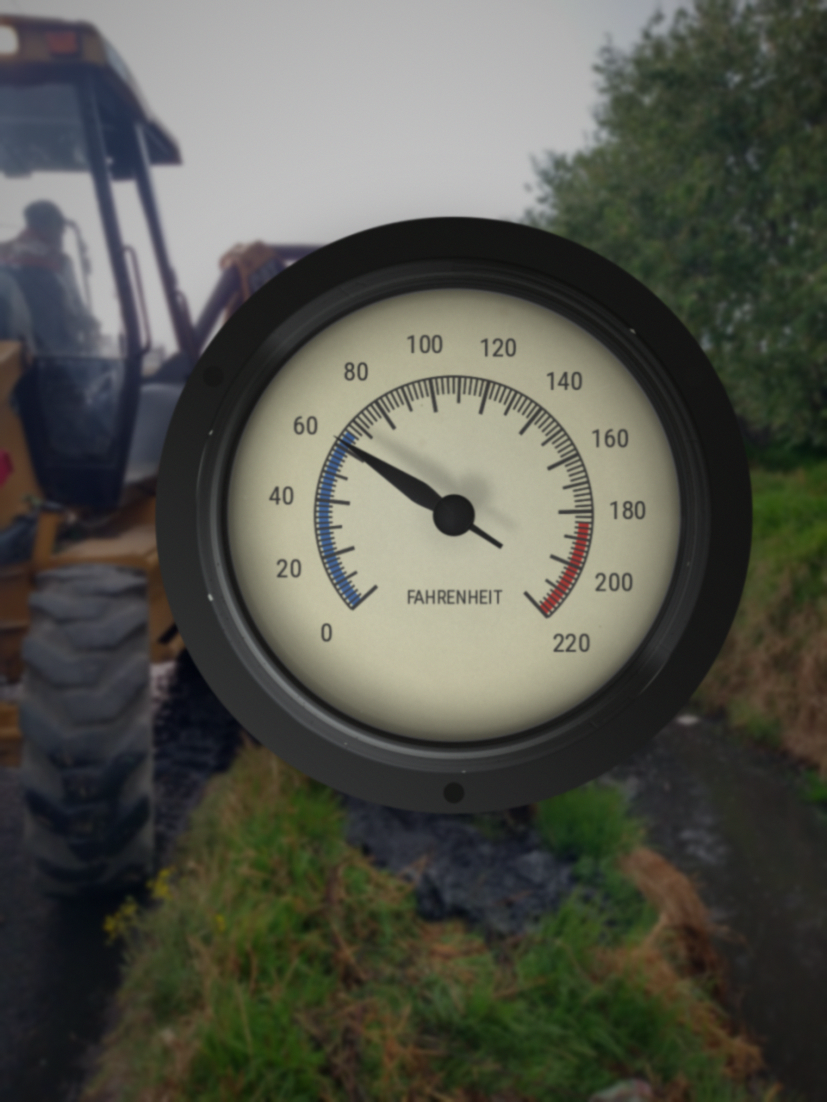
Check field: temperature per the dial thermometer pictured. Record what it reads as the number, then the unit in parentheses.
62 (°F)
